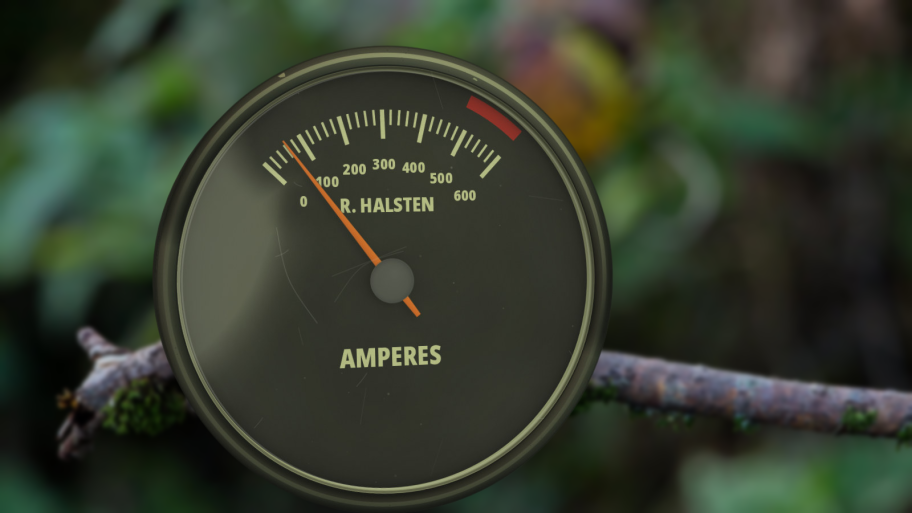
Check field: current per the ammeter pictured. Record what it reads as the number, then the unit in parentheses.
60 (A)
